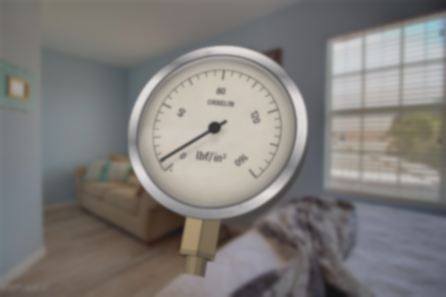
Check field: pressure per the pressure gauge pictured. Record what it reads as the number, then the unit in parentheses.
5 (psi)
